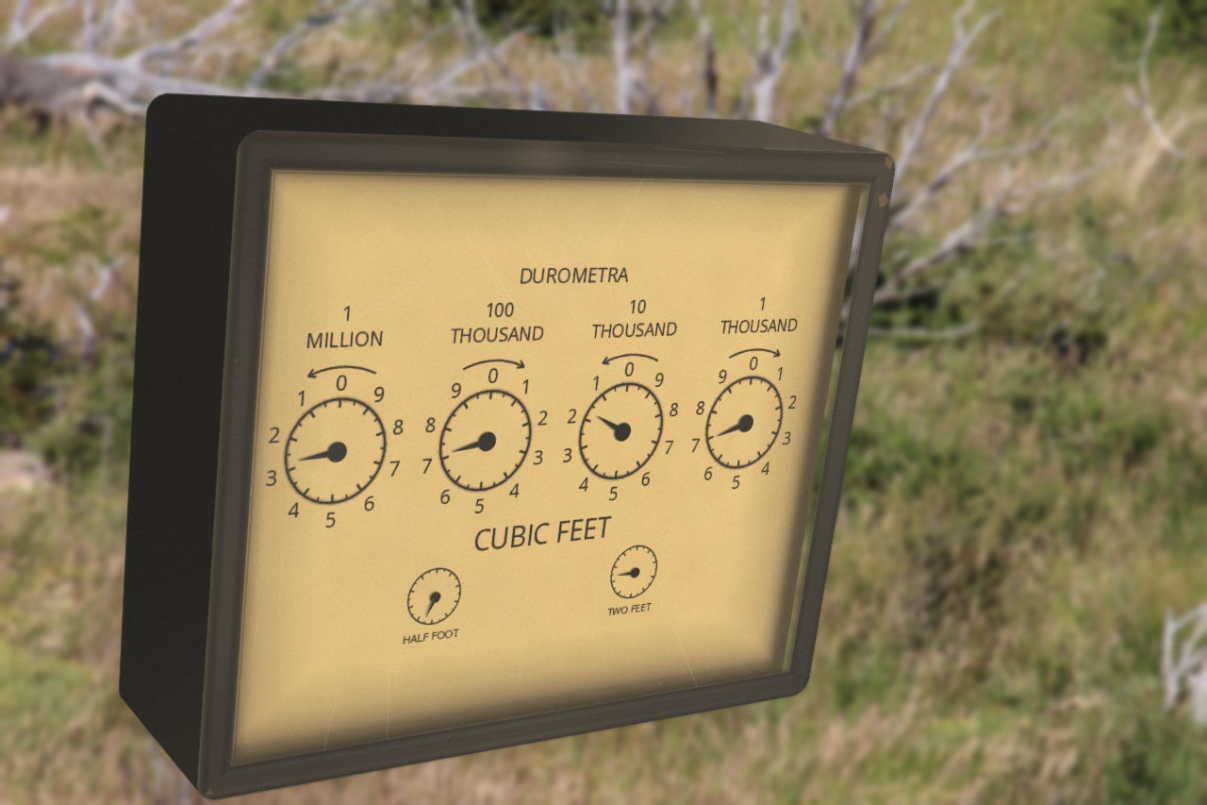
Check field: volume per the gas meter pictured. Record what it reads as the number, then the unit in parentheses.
271700 (ft³)
